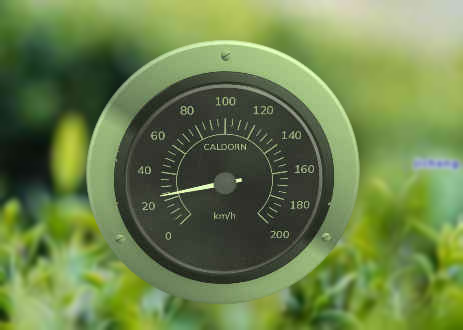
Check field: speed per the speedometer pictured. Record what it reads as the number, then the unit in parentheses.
25 (km/h)
